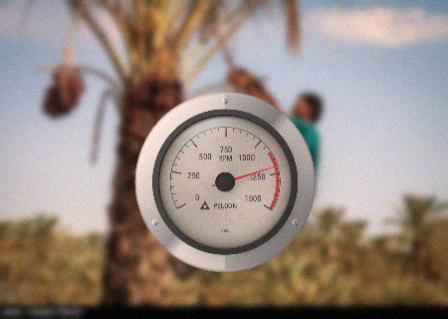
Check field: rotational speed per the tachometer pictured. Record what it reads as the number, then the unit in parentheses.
1200 (rpm)
